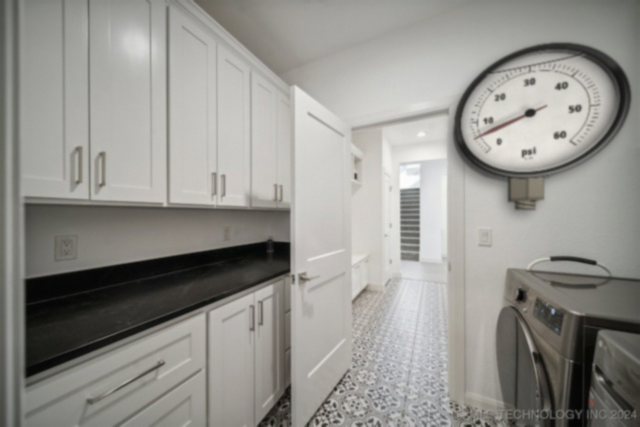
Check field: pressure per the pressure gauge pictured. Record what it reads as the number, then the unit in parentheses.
5 (psi)
